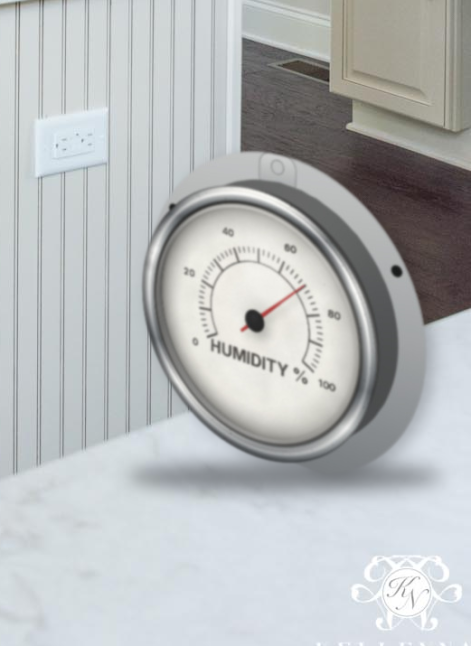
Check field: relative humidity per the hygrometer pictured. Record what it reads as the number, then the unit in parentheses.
70 (%)
